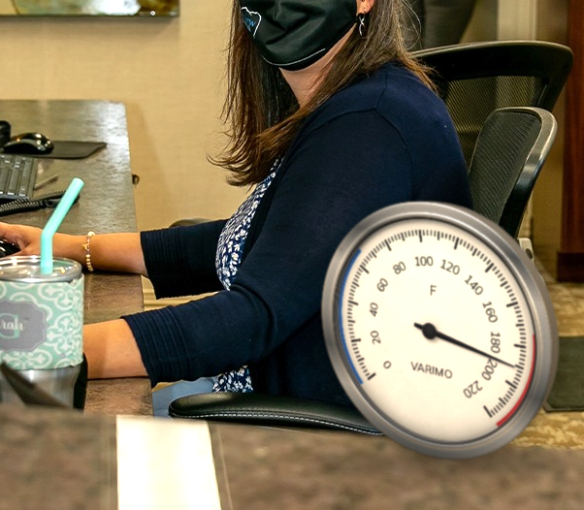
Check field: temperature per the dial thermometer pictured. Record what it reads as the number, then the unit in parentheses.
190 (°F)
